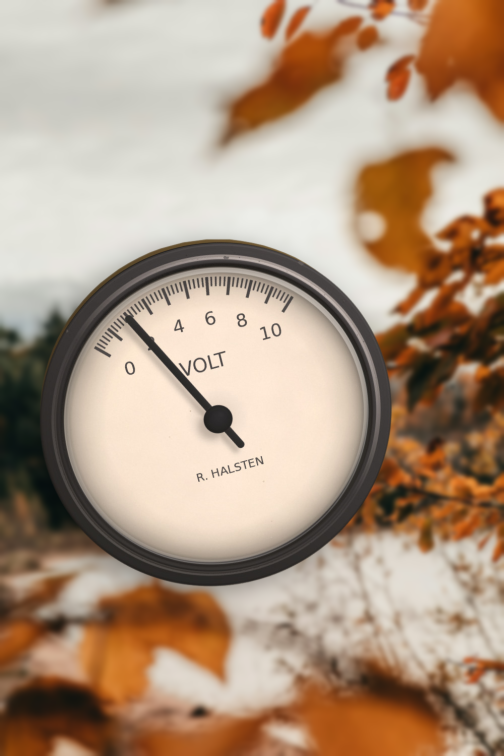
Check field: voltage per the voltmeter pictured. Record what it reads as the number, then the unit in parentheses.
2 (V)
